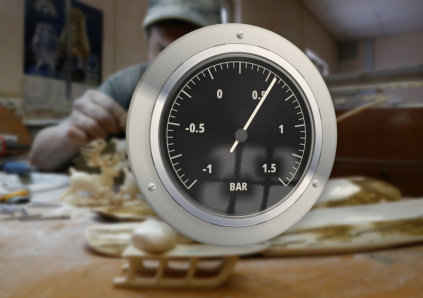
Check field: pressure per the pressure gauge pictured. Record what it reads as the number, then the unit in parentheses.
0.55 (bar)
